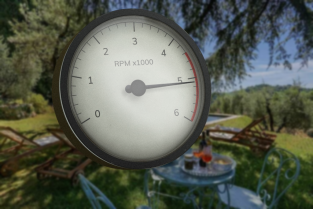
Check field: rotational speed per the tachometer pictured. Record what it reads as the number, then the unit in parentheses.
5100 (rpm)
